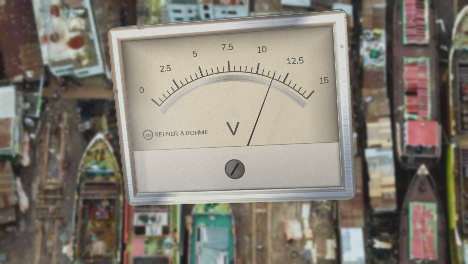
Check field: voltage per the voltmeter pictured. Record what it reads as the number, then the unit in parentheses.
11.5 (V)
